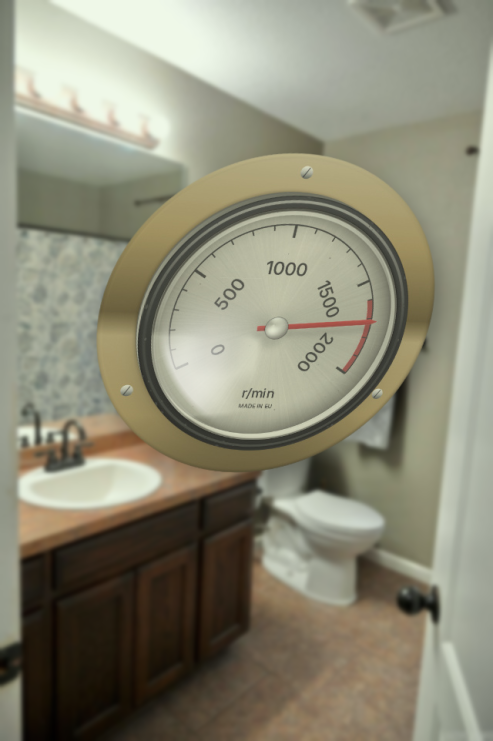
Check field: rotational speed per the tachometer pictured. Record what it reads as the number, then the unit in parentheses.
1700 (rpm)
